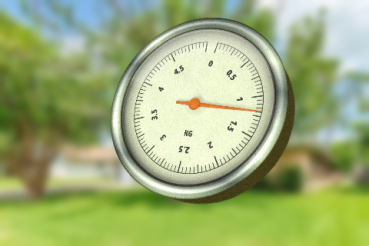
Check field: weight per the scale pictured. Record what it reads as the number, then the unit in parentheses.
1.2 (kg)
